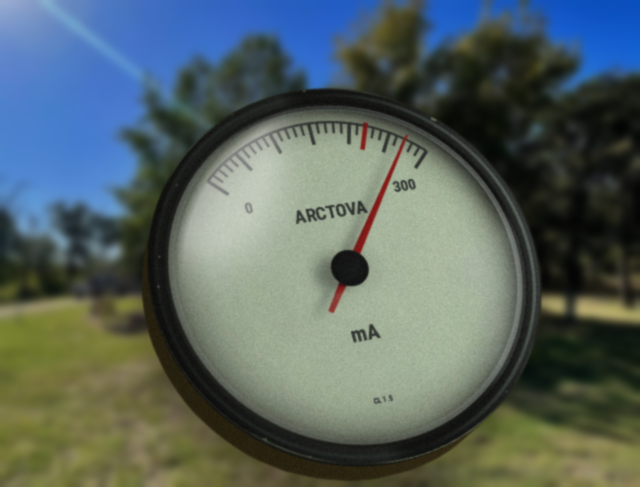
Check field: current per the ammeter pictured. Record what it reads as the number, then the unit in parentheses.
270 (mA)
